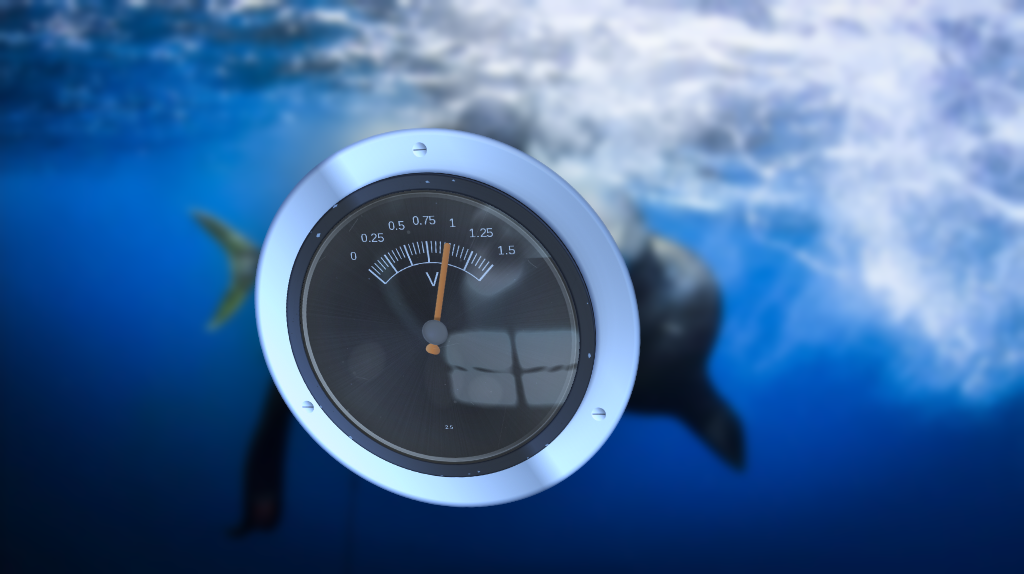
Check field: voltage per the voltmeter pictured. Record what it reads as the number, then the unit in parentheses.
1 (V)
